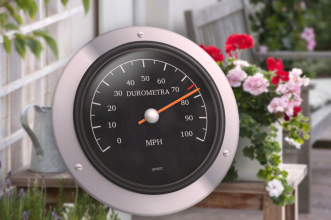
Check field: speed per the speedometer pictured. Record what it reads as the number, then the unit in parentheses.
77.5 (mph)
